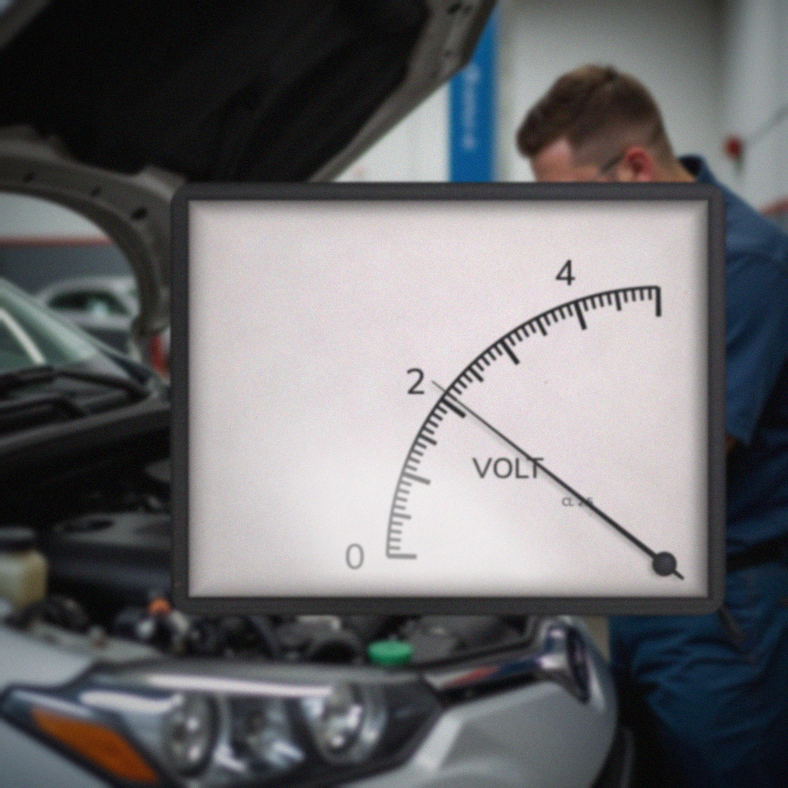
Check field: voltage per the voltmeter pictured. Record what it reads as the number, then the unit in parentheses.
2.1 (V)
